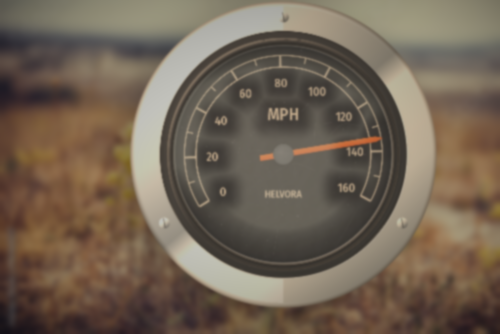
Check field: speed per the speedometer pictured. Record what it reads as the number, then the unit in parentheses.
135 (mph)
